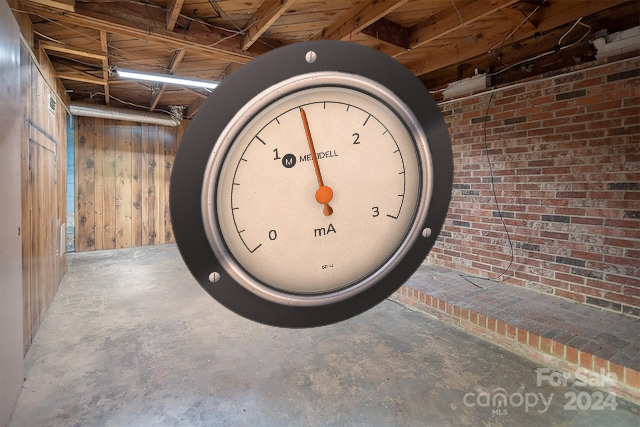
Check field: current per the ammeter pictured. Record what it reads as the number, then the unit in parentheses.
1.4 (mA)
